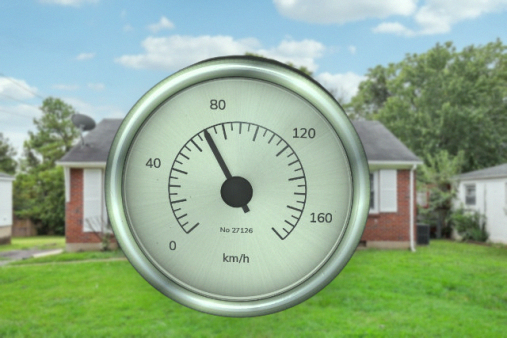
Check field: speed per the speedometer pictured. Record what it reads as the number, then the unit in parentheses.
70 (km/h)
